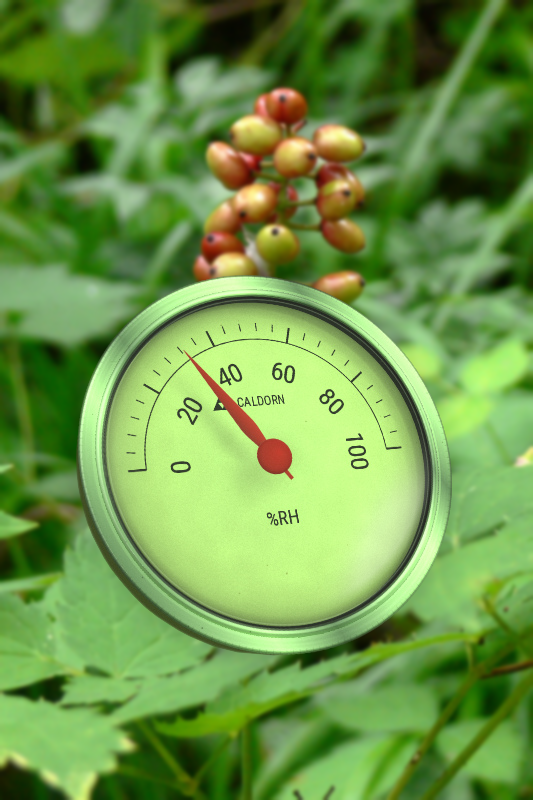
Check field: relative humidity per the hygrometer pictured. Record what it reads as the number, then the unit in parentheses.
32 (%)
